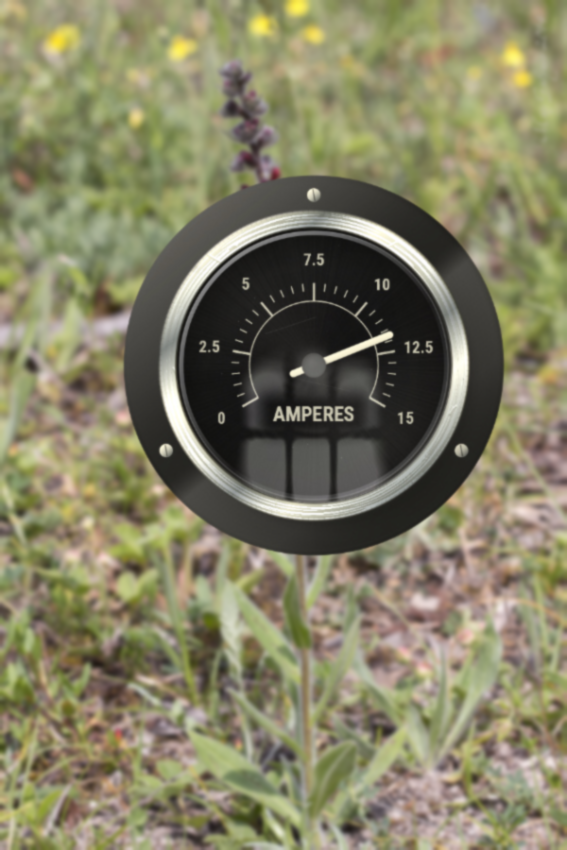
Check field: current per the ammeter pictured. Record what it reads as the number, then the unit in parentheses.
11.75 (A)
